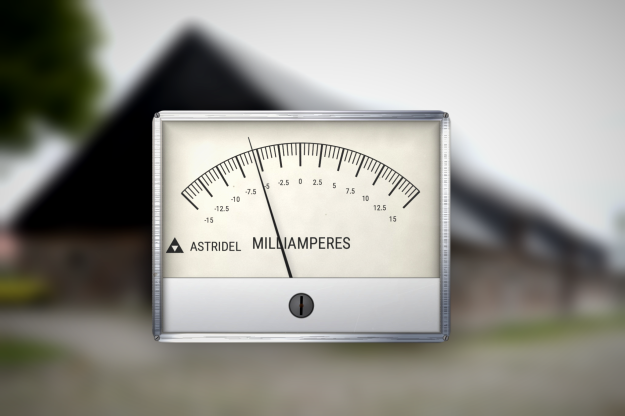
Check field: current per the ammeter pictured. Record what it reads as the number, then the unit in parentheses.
-5.5 (mA)
